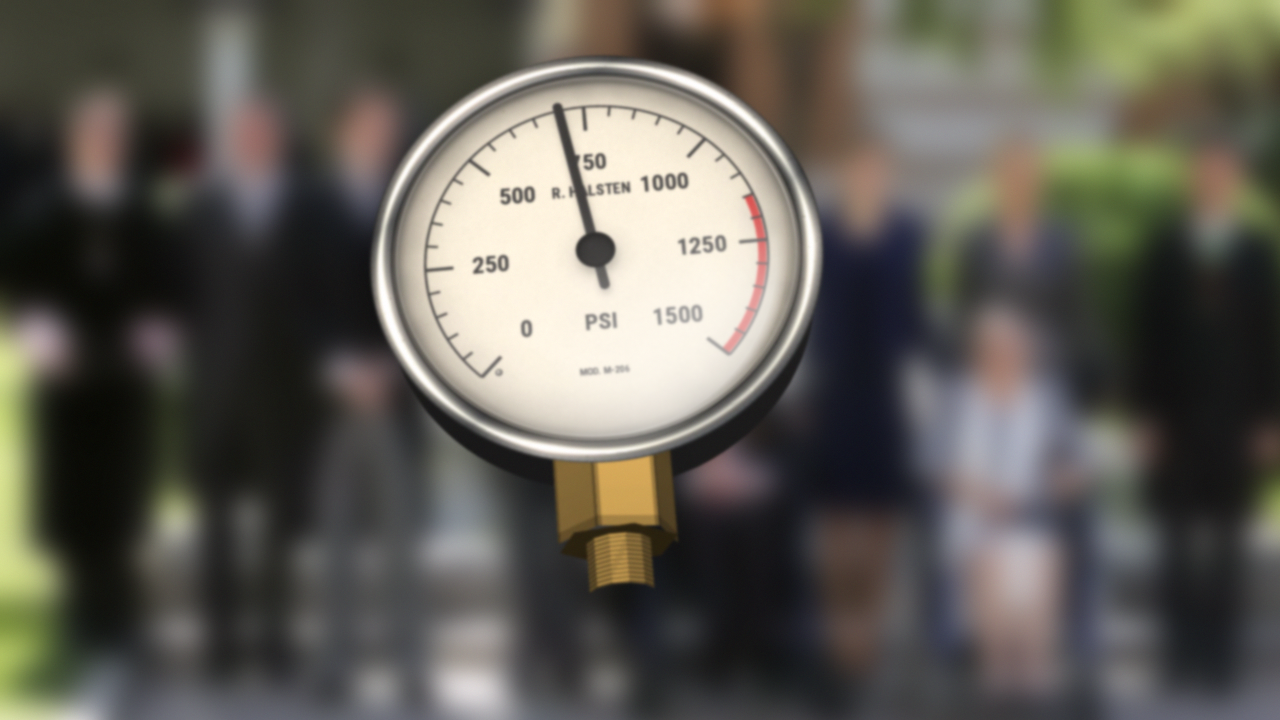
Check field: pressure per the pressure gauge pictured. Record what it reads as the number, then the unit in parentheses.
700 (psi)
